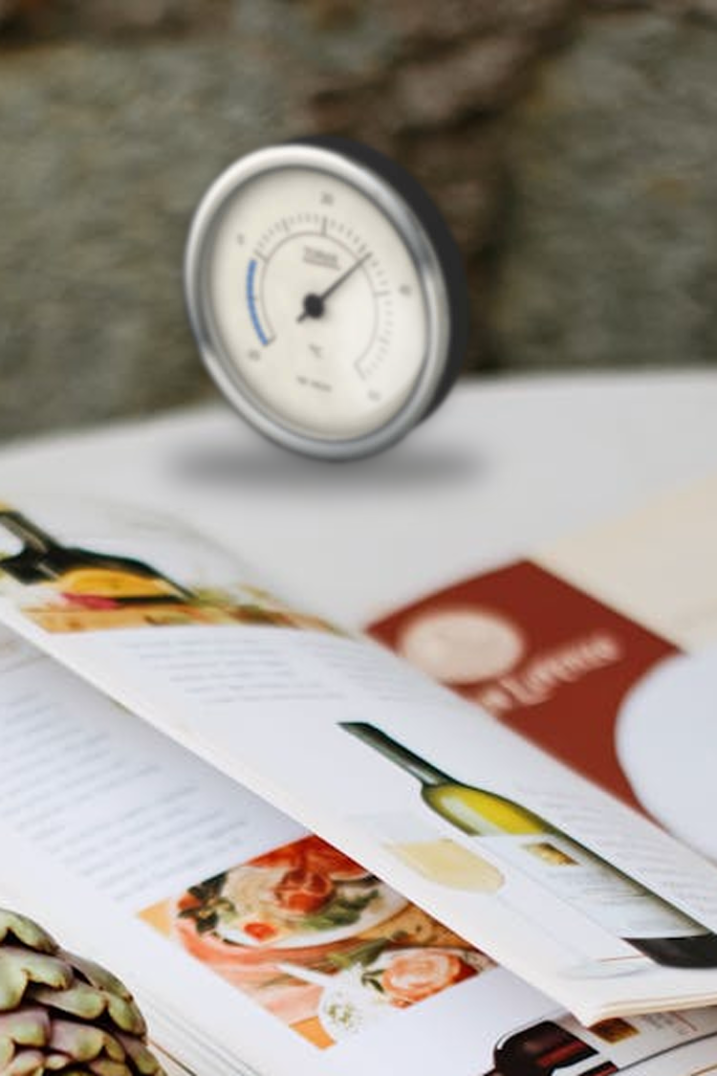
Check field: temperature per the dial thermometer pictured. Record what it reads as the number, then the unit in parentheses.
32 (°C)
